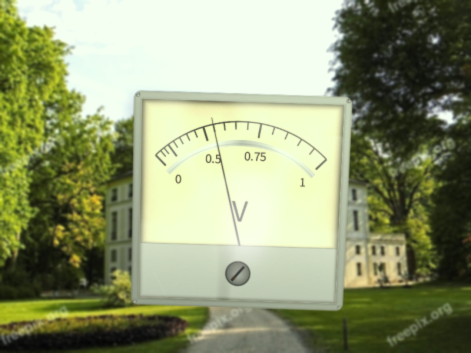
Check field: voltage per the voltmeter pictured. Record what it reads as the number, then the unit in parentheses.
0.55 (V)
